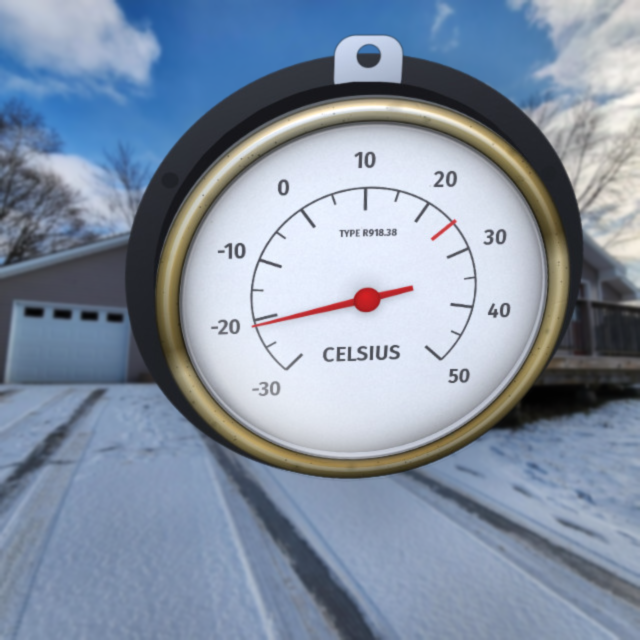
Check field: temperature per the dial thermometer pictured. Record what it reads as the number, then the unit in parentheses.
-20 (°C)
